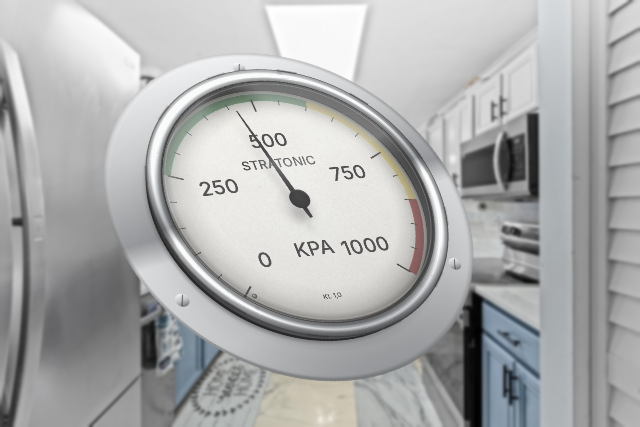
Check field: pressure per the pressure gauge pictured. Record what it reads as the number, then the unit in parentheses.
450 (kPa)
